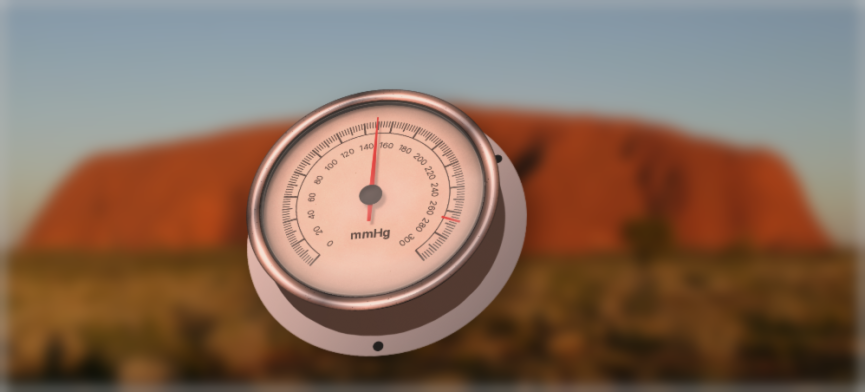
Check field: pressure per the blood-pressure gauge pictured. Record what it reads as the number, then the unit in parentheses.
150 (mmHg)
